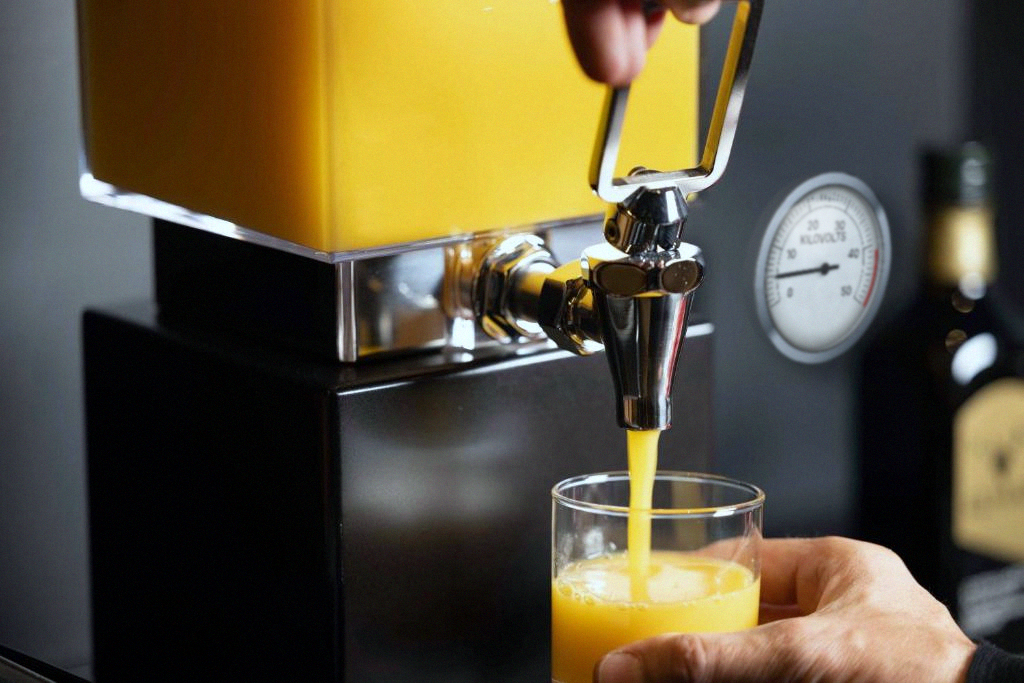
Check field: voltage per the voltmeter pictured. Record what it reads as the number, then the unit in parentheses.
5 (kV)
